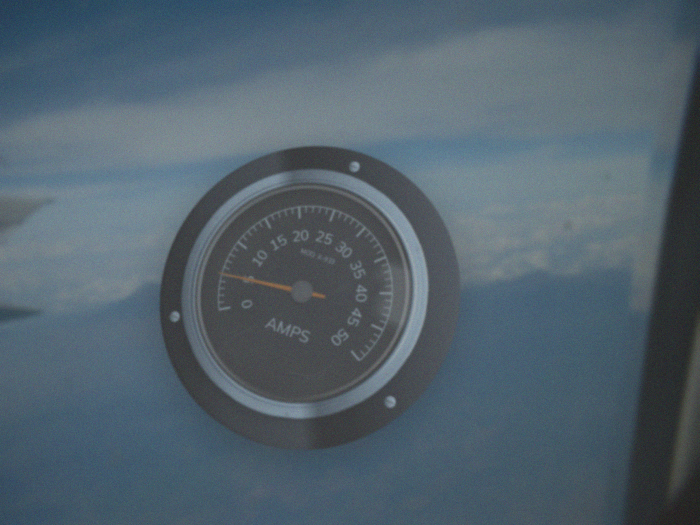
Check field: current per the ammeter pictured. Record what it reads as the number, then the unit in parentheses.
5 (A)
